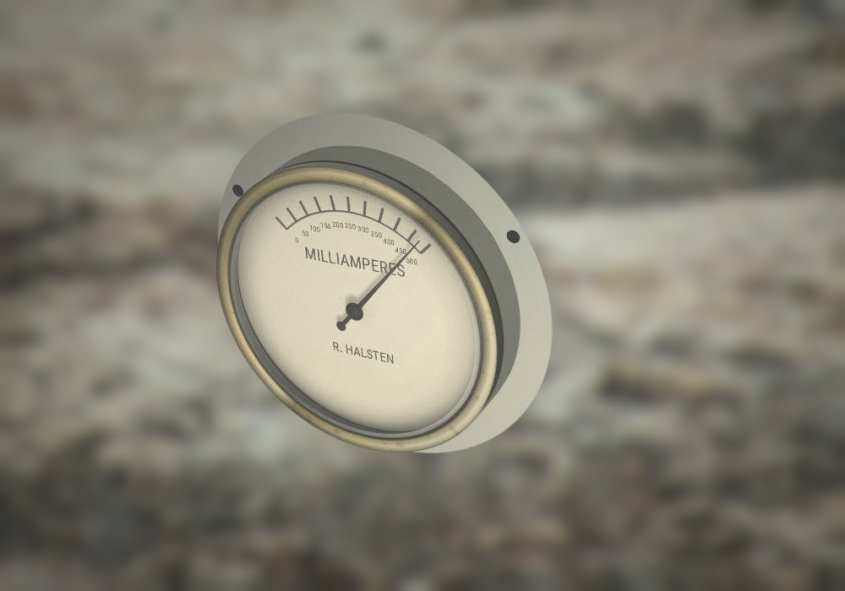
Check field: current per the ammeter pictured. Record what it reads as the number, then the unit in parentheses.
475 (mA)
